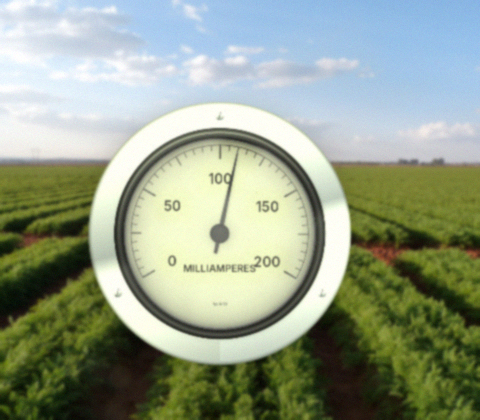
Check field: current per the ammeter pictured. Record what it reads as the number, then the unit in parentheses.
110 (mA)
